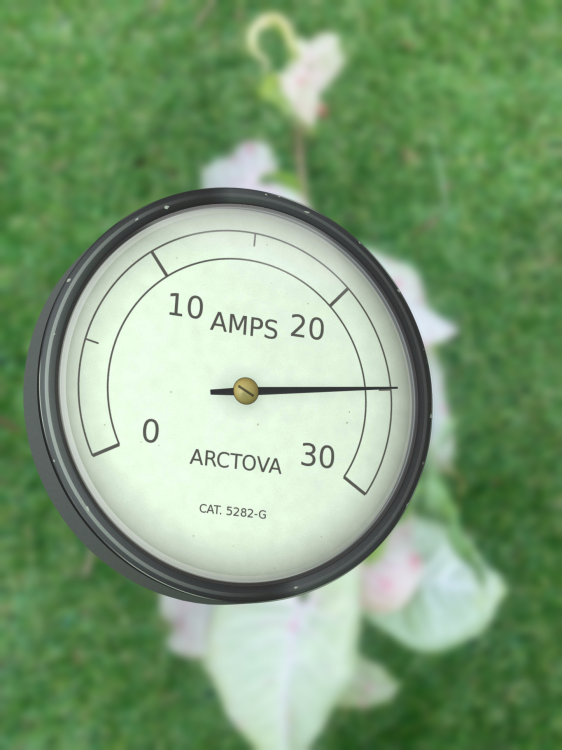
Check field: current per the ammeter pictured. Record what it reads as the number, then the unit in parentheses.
25 (A)
